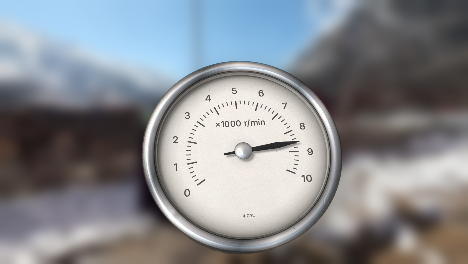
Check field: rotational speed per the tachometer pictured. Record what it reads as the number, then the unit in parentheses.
8600 (rpm)
